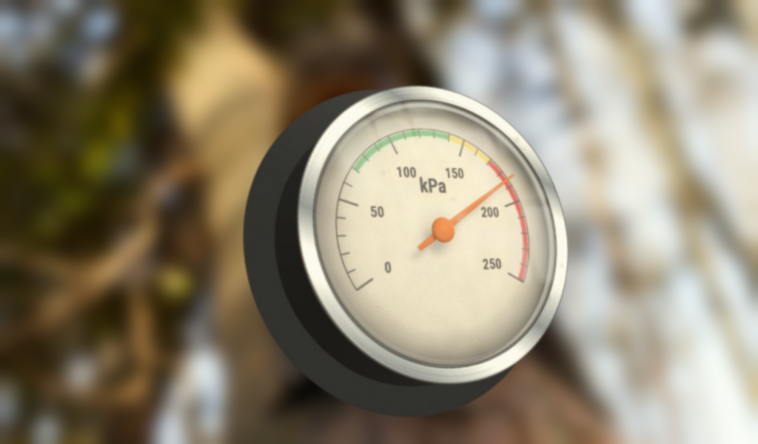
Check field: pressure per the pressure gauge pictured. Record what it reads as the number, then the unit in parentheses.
185 (kPa)
